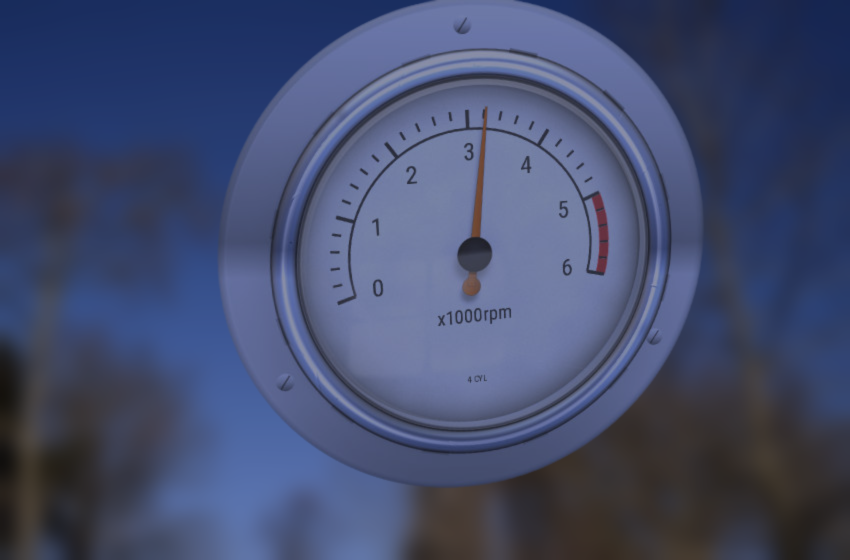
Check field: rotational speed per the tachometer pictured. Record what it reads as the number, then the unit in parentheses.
3200 (rpm)
